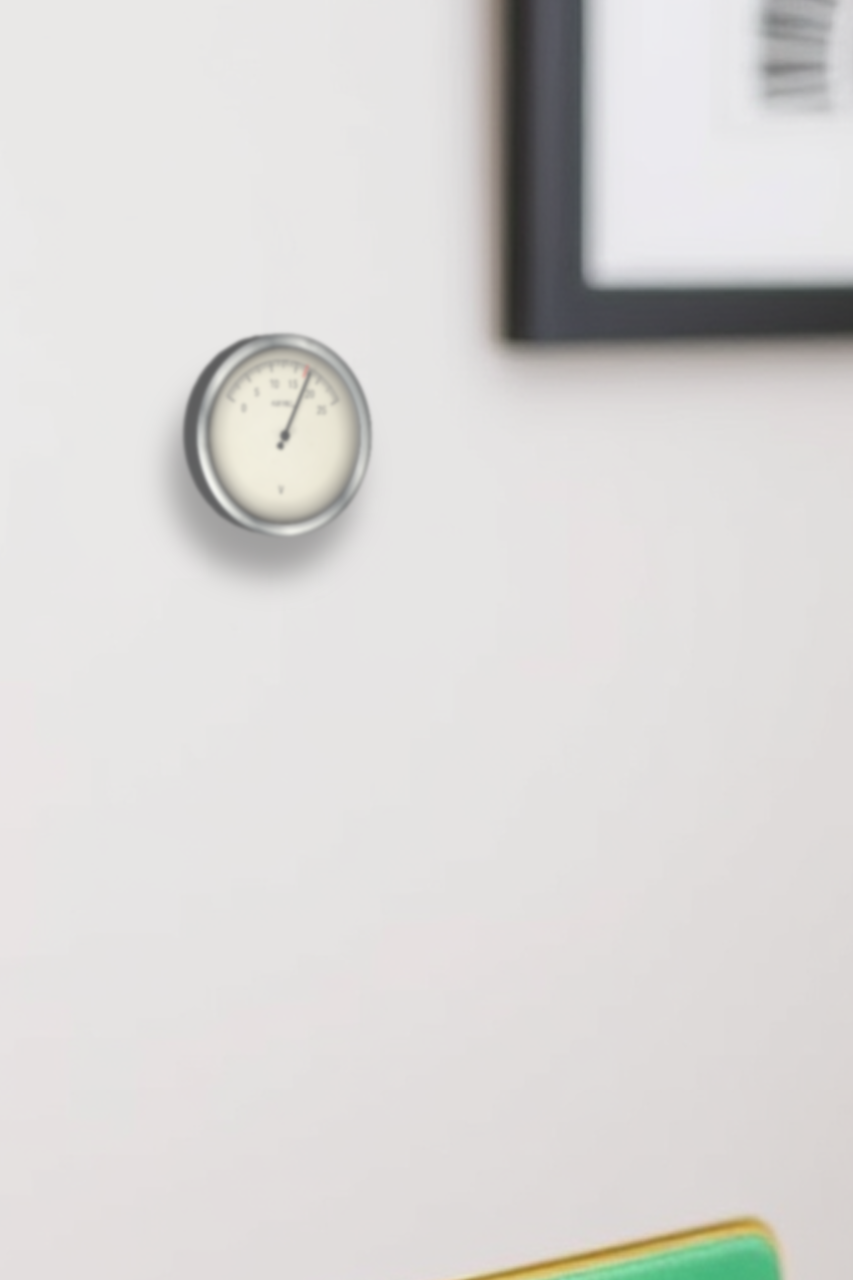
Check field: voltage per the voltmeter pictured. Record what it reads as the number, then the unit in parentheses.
17.5 (V)
